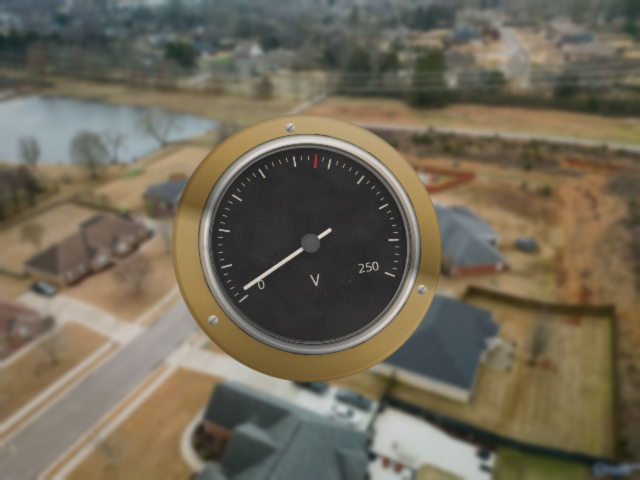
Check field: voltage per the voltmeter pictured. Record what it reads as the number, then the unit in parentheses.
5 (V)
